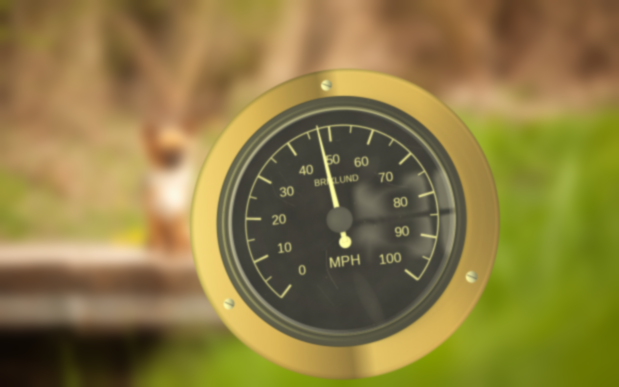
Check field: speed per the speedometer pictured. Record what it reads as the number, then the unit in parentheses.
47.5 (mph)
